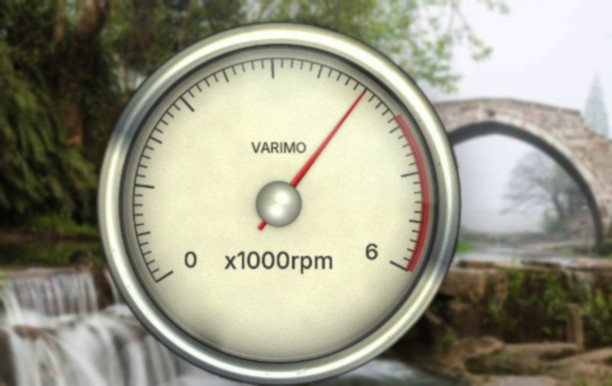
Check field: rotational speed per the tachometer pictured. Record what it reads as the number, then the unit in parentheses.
4000 (rpm)
